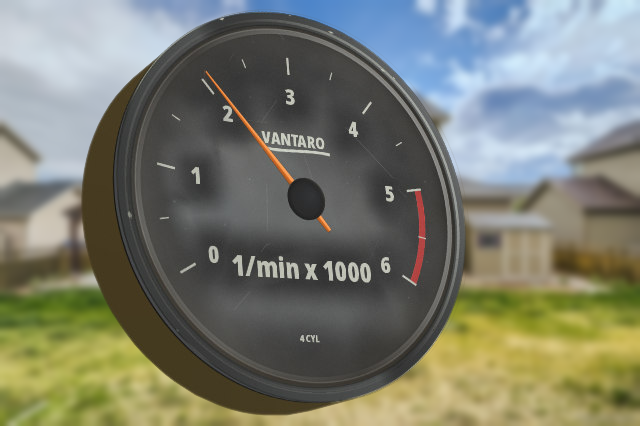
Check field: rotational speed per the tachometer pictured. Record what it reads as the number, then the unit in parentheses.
2000 (rpm)
